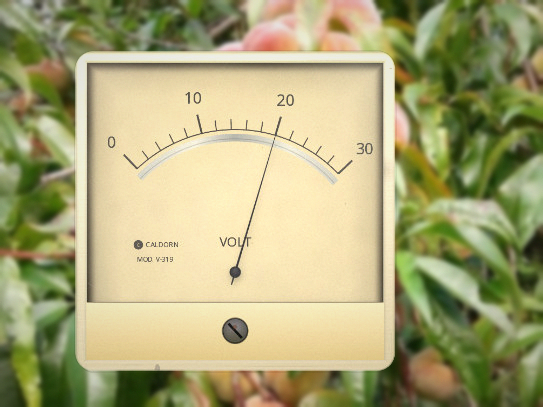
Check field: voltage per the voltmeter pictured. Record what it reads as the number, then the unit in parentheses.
20 (V)
